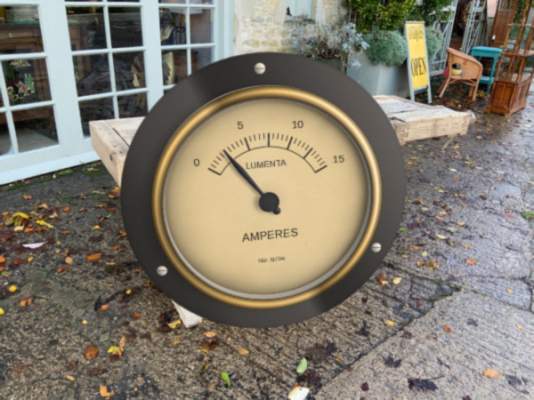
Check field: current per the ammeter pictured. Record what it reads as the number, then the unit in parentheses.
2.5 (A)
